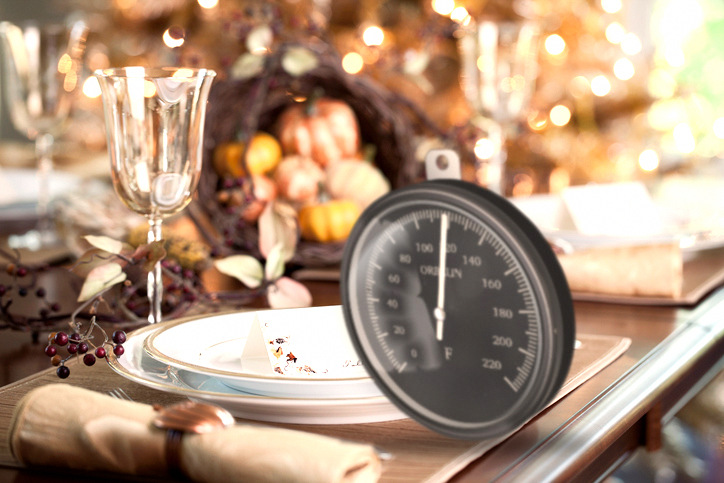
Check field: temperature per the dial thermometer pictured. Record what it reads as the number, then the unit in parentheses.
120 (°F)
